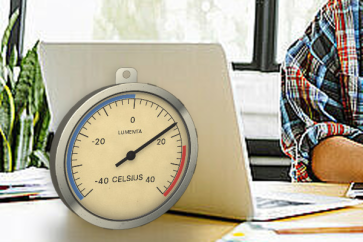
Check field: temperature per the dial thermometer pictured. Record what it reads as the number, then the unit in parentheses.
16 (°C)
